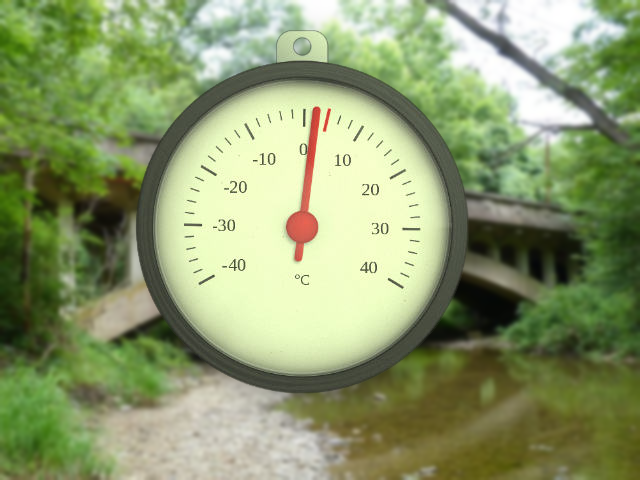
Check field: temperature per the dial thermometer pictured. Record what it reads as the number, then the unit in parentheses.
2 (°C)
